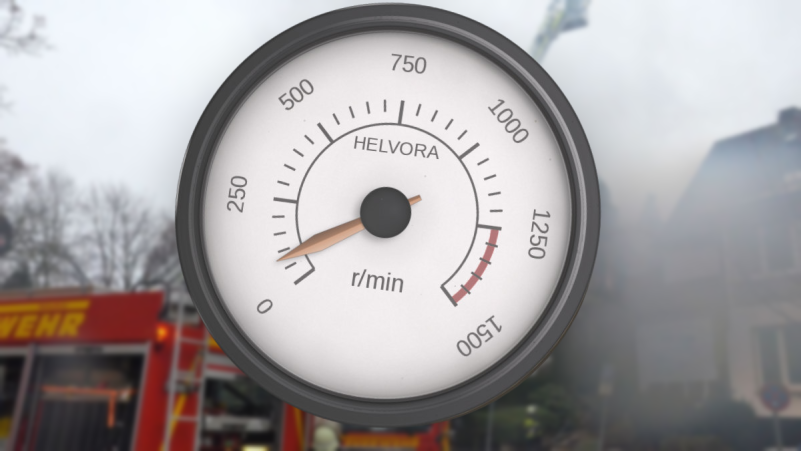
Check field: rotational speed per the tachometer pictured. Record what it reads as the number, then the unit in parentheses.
75 (rpm)
